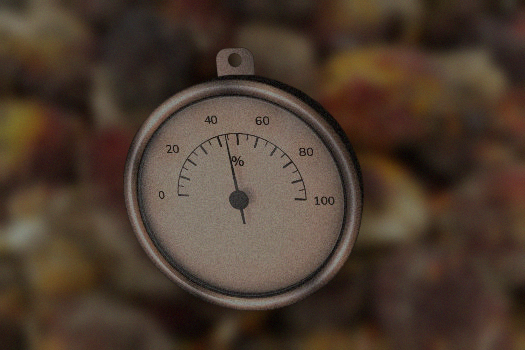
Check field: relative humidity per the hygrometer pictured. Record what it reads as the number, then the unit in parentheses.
45 (%)
